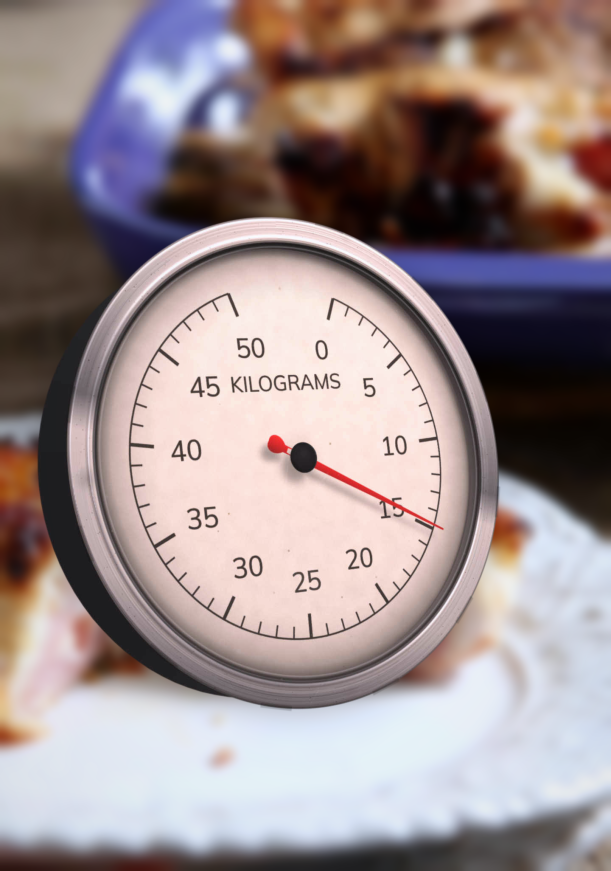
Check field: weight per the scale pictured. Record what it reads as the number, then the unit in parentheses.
15 (kg)
